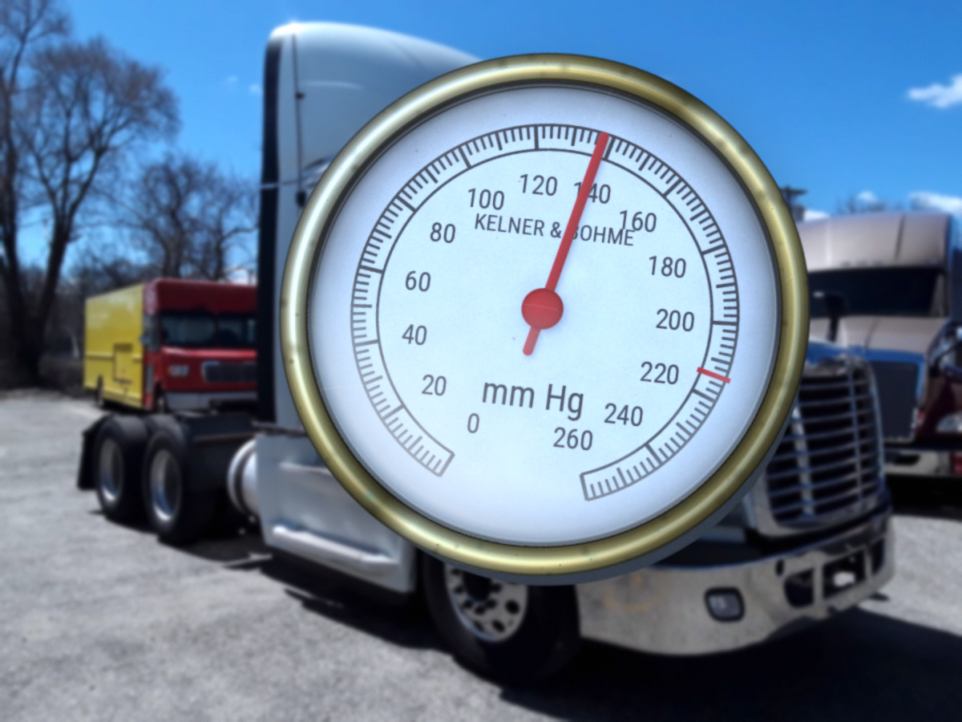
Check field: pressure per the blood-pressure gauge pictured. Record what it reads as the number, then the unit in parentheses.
138 (mmHg)
